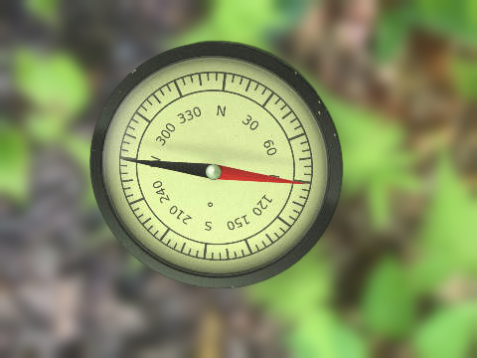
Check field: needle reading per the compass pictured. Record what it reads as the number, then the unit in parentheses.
90 (°)
